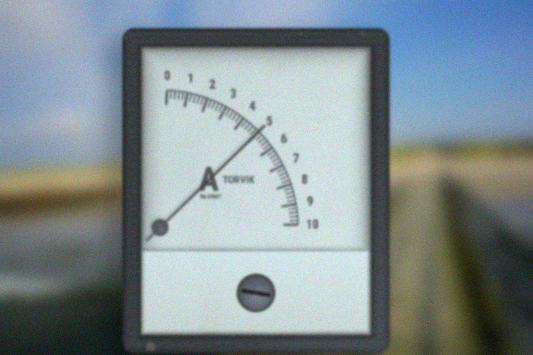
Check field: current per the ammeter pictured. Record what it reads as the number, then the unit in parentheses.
5 (A)
